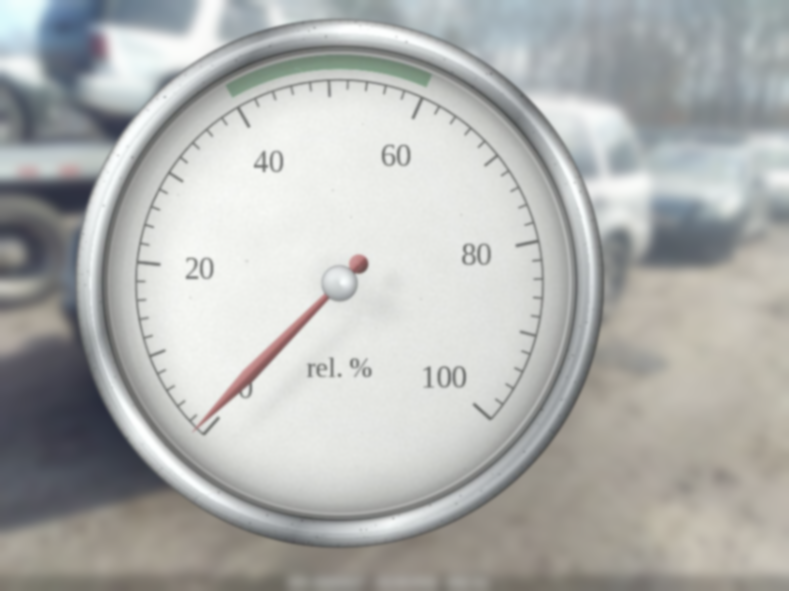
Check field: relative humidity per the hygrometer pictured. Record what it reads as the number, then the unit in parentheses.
1 (%)
